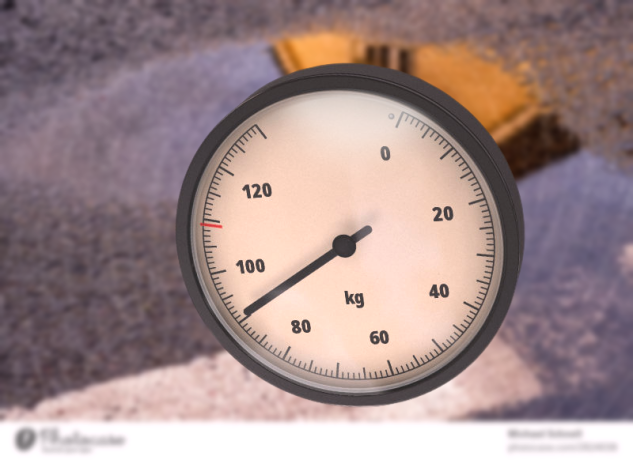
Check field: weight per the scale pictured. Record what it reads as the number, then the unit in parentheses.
91 (kg)
